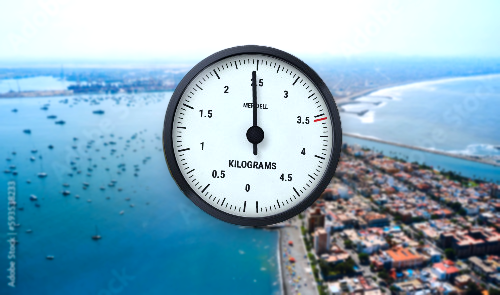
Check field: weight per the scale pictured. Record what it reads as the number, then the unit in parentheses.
2.45 (kg)
